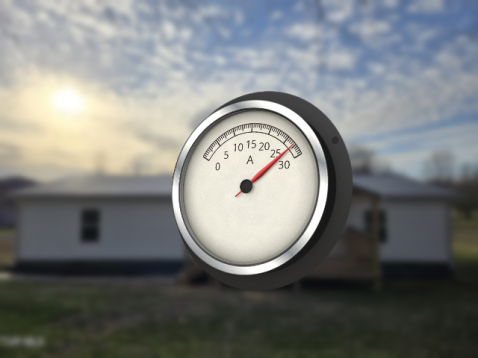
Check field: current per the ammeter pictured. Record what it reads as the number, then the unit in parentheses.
27.5 (A)
